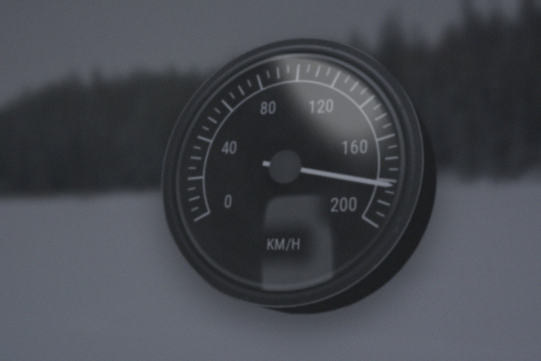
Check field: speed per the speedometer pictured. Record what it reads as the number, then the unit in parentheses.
182.5 (km/h)
